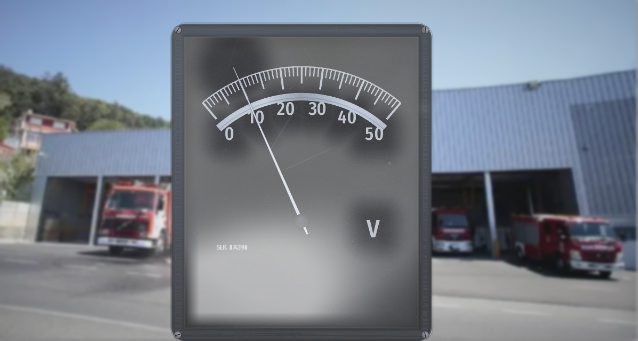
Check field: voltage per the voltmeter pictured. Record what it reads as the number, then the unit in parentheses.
10 (V)
